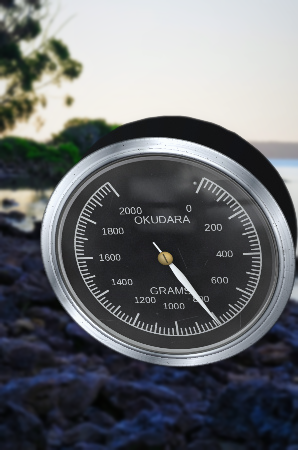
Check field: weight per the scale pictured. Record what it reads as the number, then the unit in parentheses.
800 (g)
